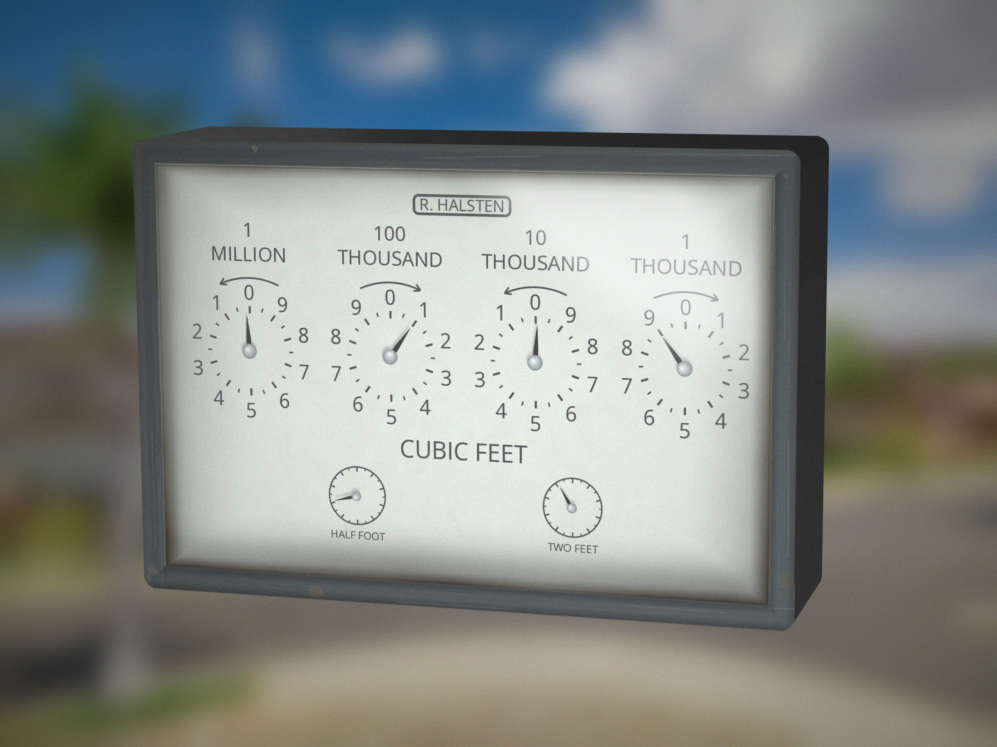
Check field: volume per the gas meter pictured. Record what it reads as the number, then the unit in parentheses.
9900 (ft³)
